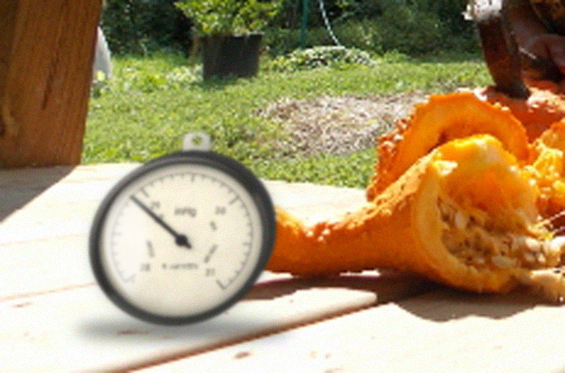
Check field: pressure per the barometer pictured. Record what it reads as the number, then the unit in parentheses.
28.9 (inHg)
